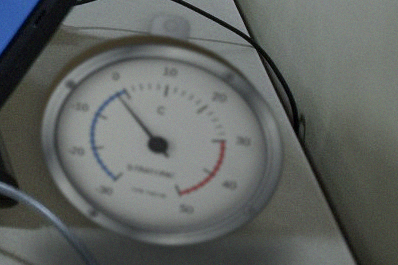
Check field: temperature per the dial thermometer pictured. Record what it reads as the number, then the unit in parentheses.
-2 (°C)
